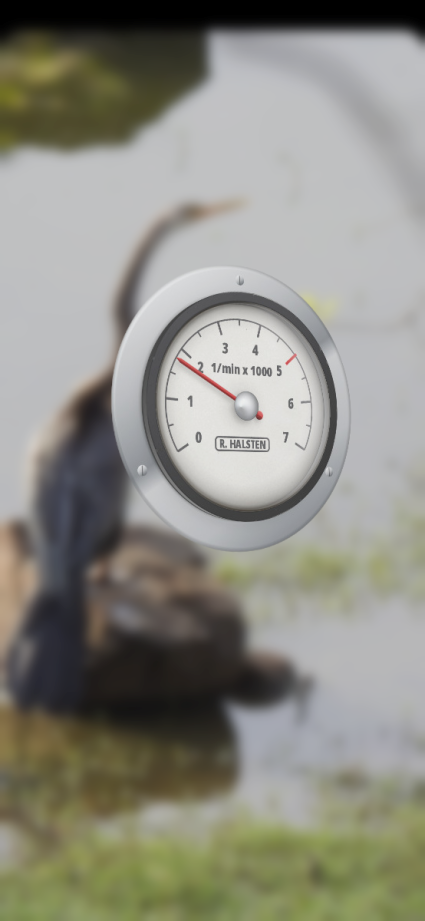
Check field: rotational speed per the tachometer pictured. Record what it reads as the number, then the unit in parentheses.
1750 (rpm)
